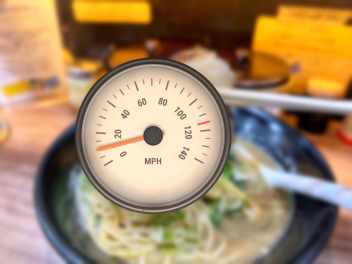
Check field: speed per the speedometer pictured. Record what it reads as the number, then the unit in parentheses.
10 (mph)
